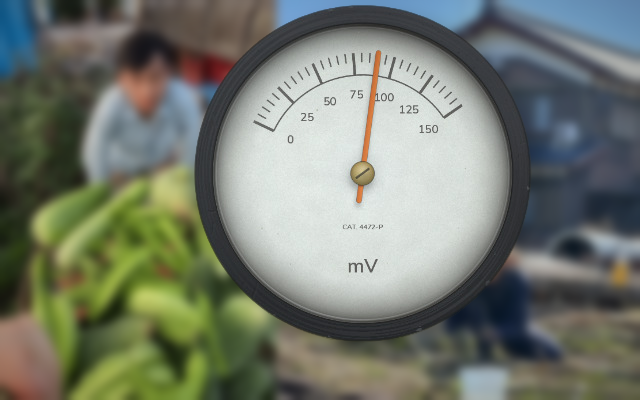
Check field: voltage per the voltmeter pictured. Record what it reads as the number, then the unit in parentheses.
90 (mV)
